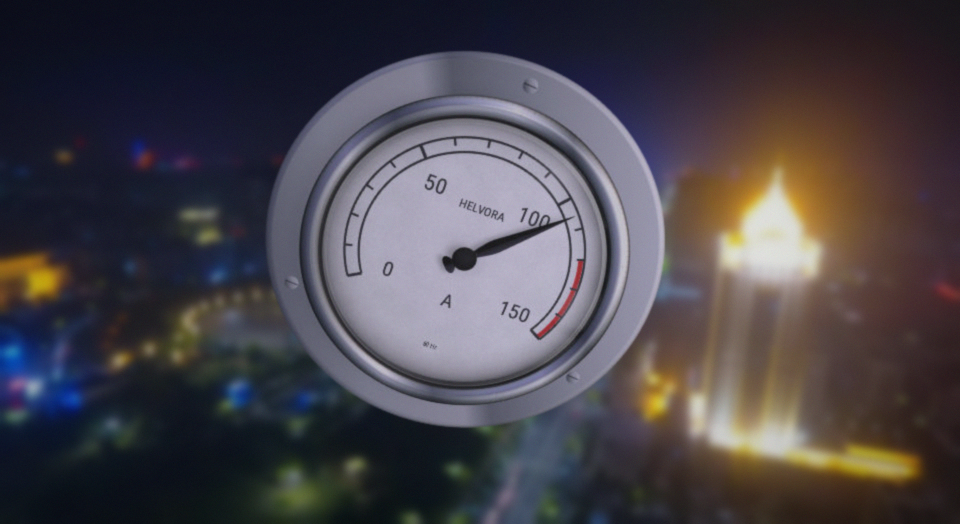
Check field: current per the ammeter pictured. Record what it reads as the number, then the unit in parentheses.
105 (A)
